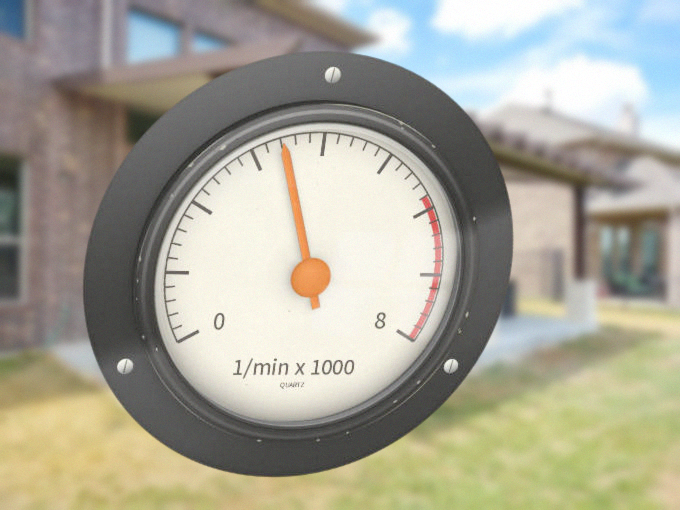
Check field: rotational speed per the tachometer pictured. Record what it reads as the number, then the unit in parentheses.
3400 (rpm)
